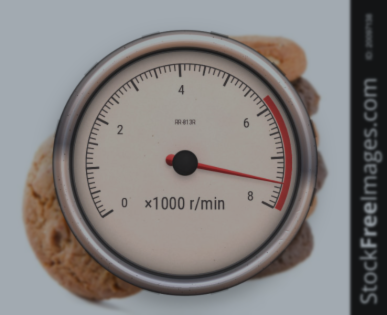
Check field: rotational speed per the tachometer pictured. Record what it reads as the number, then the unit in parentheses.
7500 (rpm)
